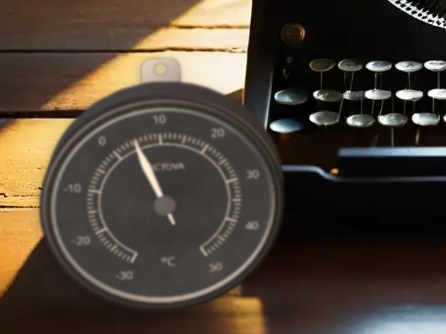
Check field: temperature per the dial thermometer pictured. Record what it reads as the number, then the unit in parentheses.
5 (°C)
